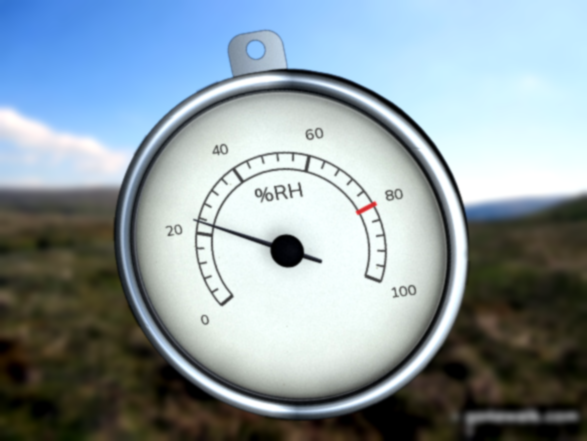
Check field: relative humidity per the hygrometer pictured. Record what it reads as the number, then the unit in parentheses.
24 (%)
